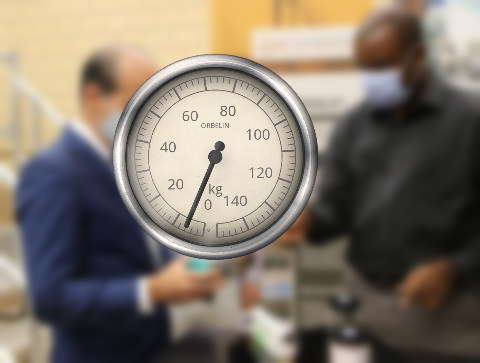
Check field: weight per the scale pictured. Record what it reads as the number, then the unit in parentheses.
6 (kg)
